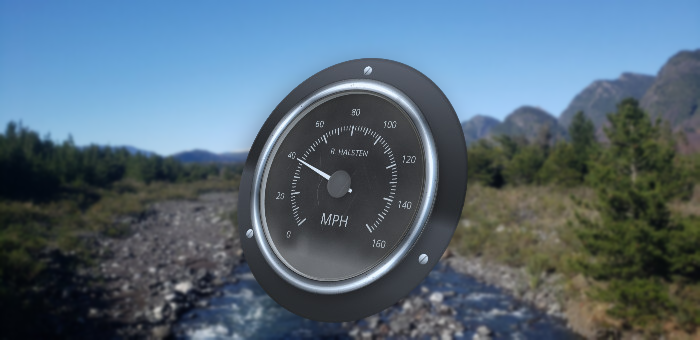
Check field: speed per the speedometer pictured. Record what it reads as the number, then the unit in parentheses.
40 (mph)
